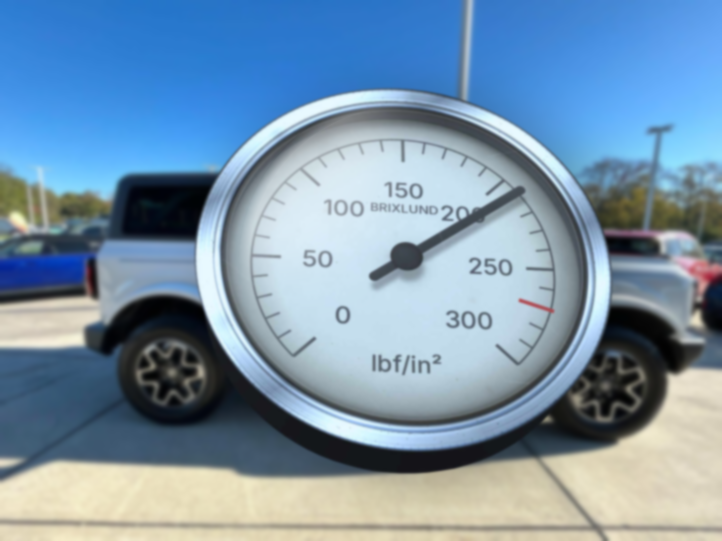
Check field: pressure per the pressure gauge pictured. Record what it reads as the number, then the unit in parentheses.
210 (psi)
